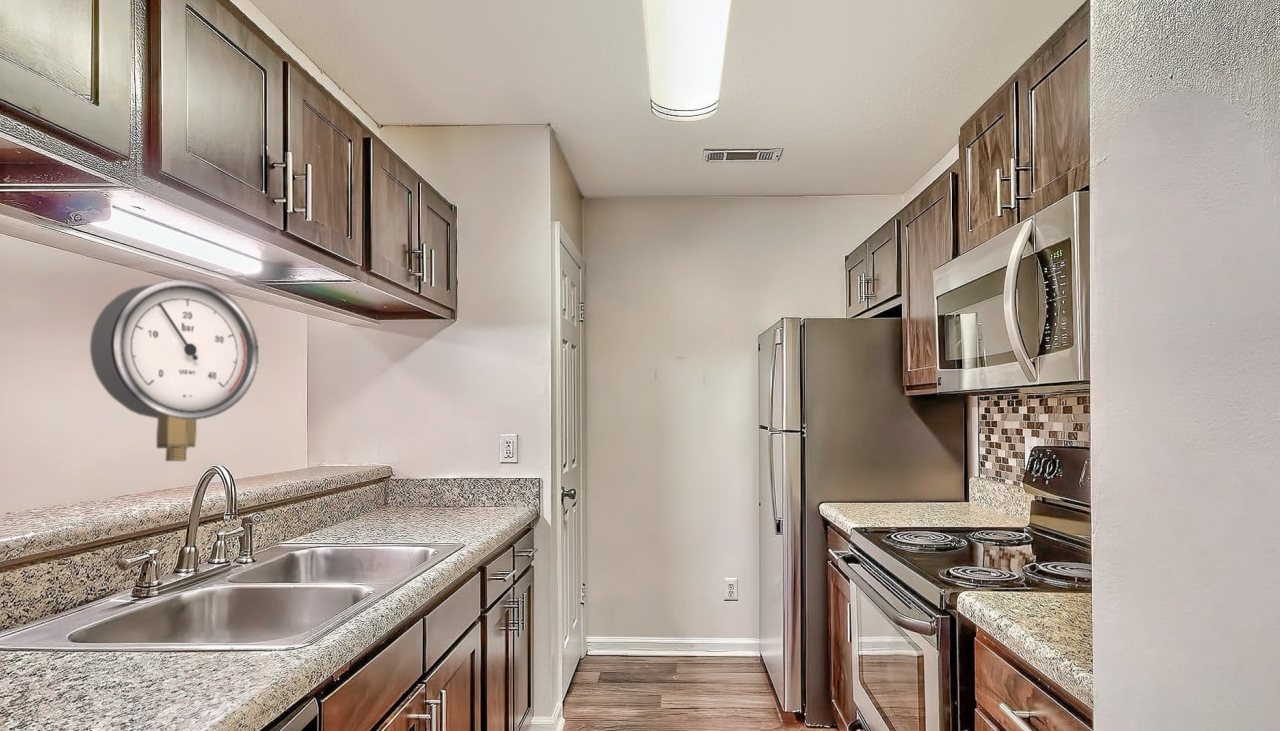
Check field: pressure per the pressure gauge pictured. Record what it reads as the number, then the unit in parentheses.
15 (bar)
